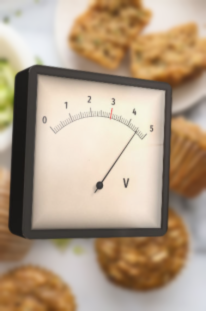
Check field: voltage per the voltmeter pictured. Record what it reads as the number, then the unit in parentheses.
4.5 (V)
